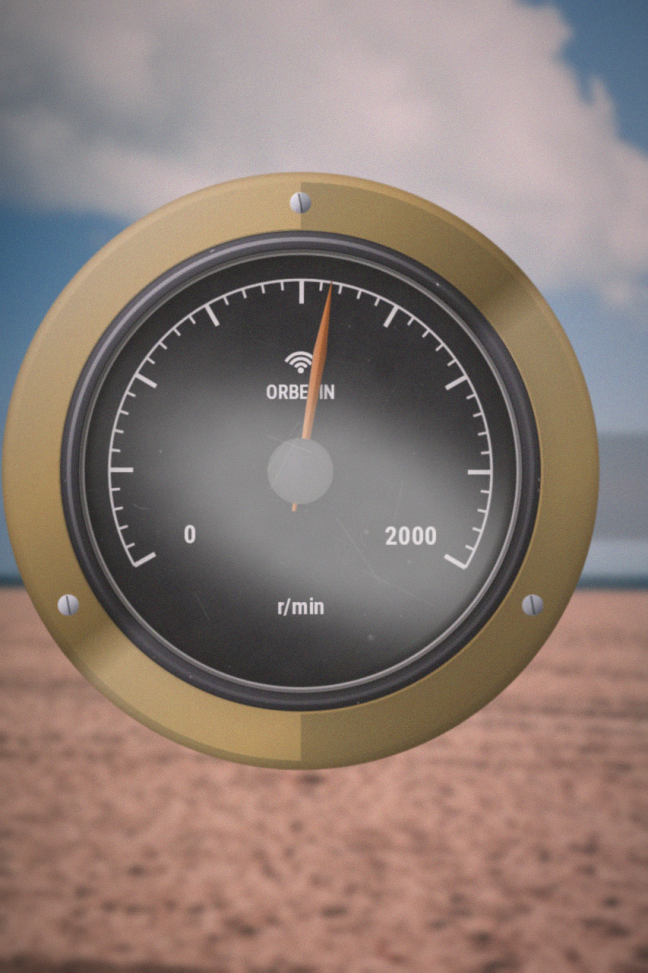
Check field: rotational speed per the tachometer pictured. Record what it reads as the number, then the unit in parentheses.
1075 (rpm)
